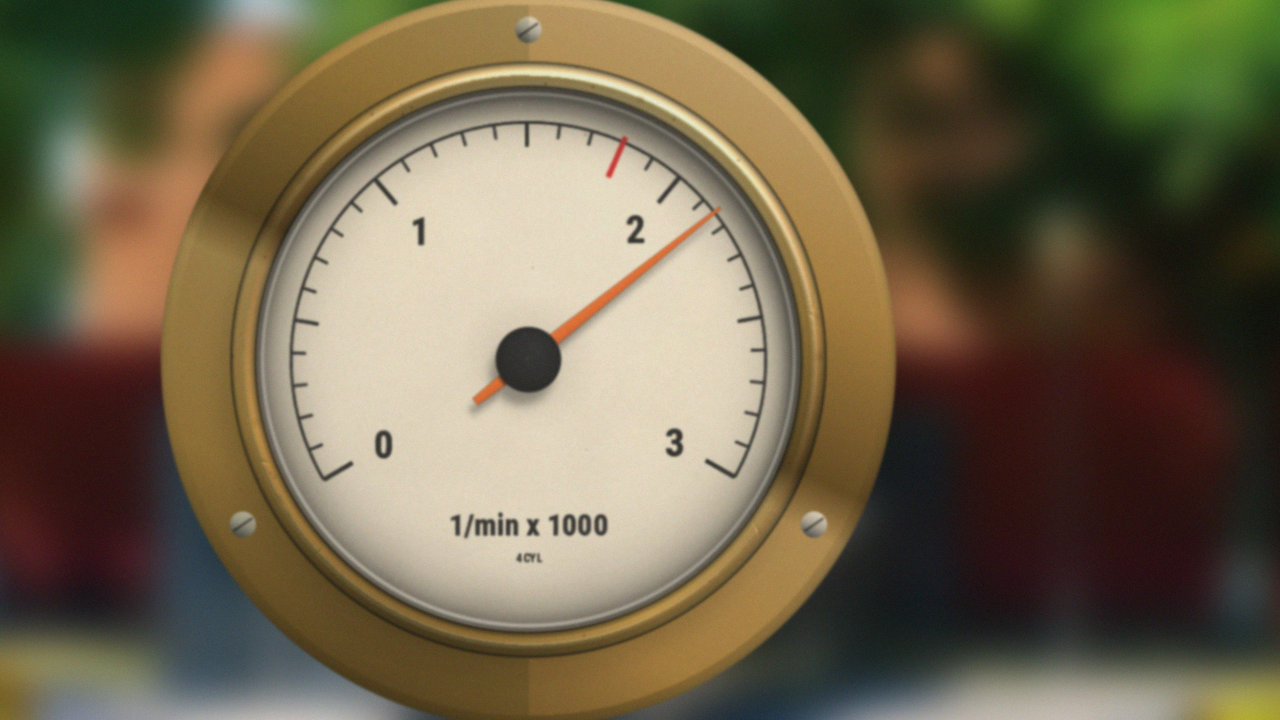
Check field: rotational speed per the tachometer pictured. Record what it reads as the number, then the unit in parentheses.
2150 (rpm)
